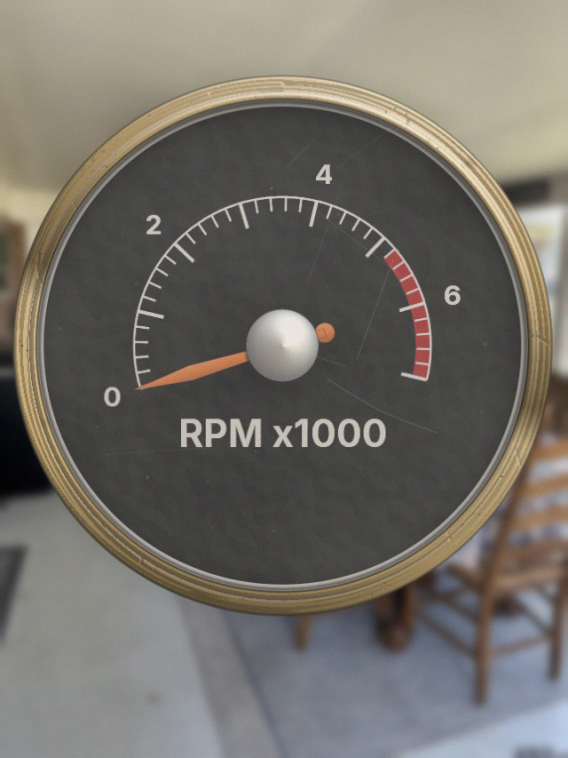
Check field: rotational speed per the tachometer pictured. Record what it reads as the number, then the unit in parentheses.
0 (rpm)
